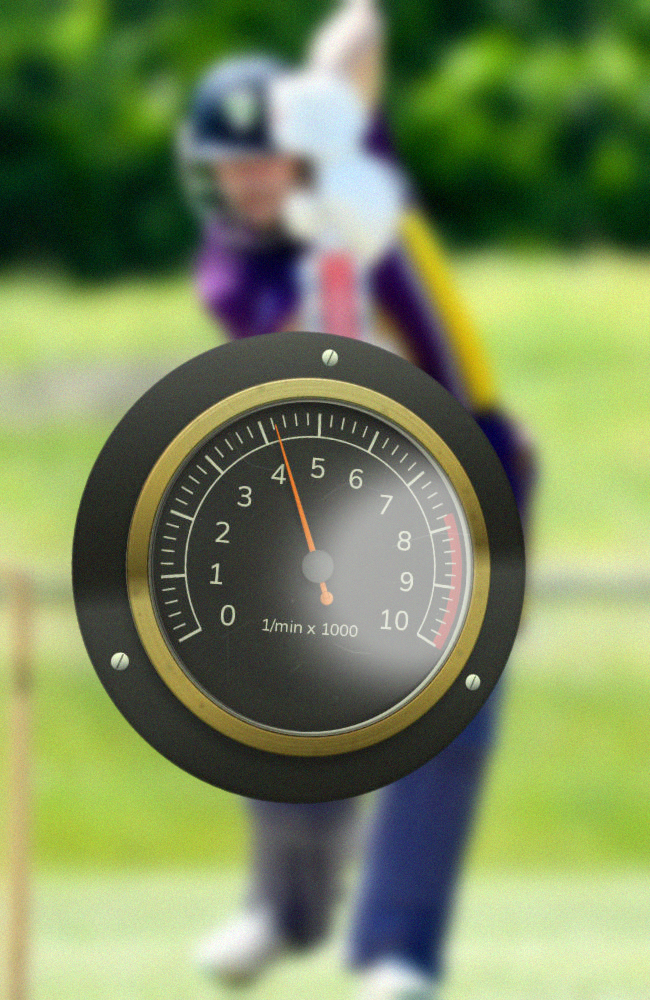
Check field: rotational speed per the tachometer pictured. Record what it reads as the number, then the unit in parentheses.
4200 (rpm)
